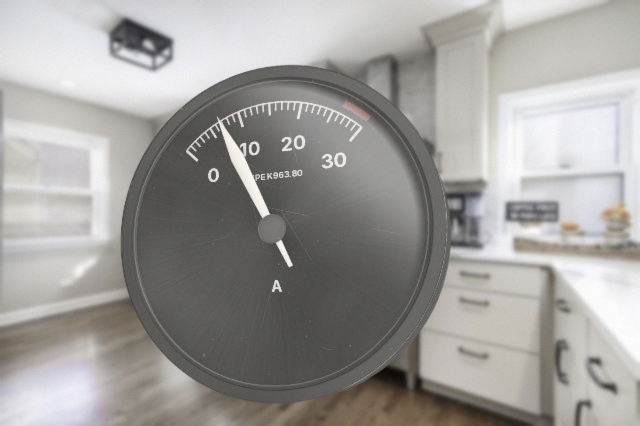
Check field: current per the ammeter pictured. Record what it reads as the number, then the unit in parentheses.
7 (A)
